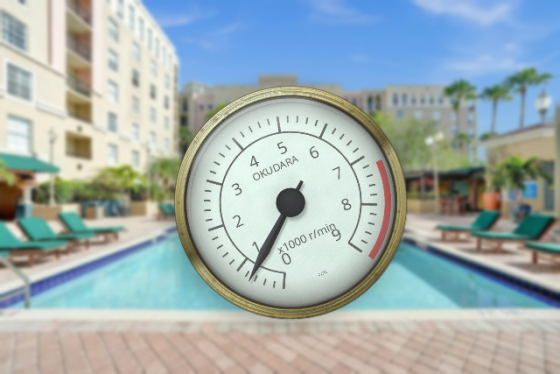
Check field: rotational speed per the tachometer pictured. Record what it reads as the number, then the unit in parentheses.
700 (rpm)
